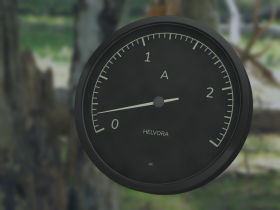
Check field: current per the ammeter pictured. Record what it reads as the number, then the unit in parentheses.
0.15 (A)
